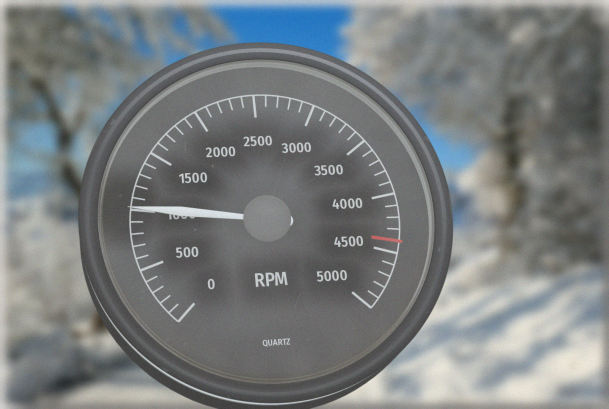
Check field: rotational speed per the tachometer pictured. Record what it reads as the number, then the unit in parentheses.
1000 (rpm)
